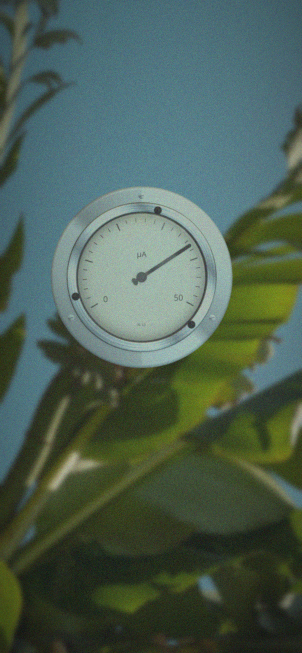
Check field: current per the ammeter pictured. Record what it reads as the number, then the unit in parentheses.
37 (µA)
